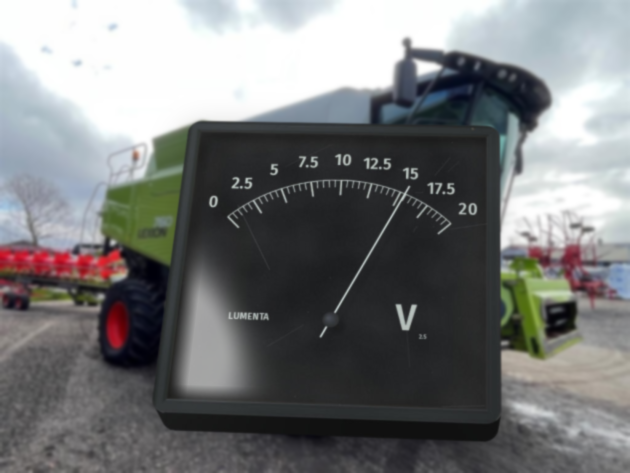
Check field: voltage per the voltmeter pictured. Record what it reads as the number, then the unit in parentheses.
15.5 (V)
